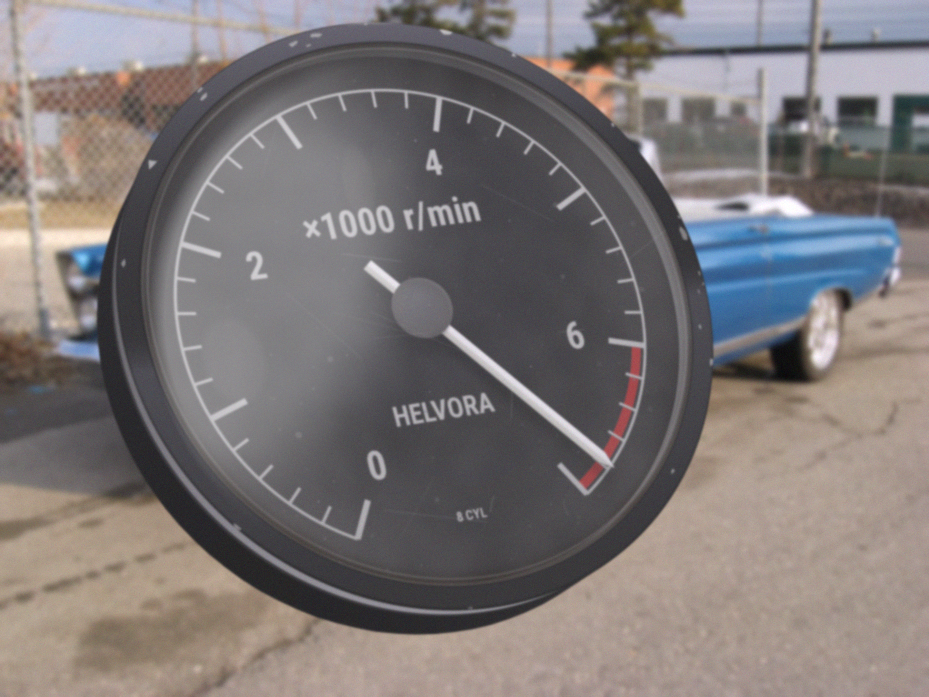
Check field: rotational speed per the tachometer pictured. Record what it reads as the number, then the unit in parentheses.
6800 (rpm)
